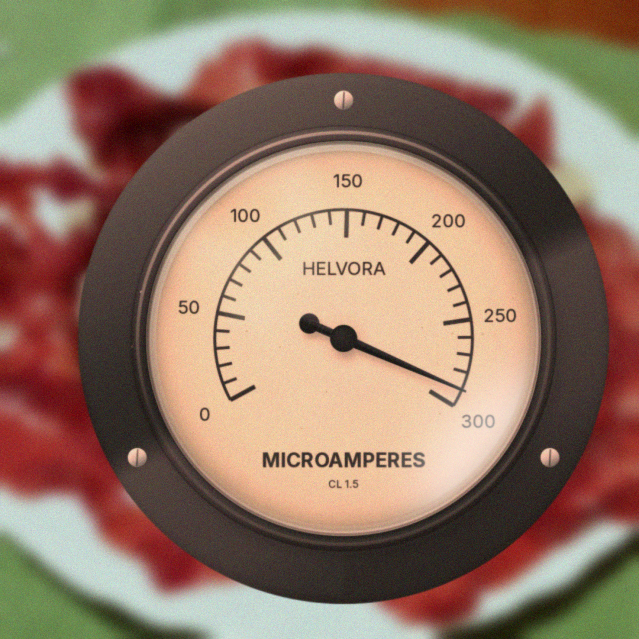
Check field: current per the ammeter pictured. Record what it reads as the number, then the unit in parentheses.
290 (µA)
